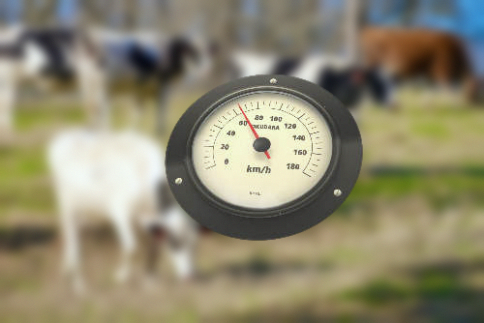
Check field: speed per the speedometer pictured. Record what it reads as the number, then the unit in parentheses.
65 (km/h)
